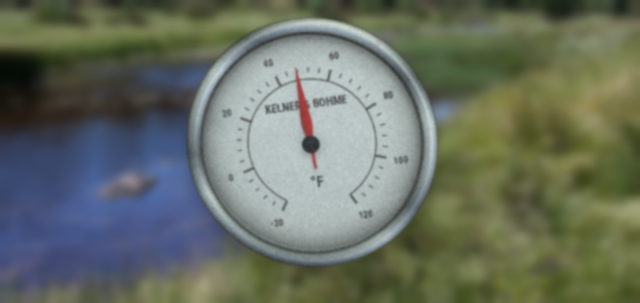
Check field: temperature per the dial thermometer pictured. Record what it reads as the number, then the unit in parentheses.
48 (°F)
